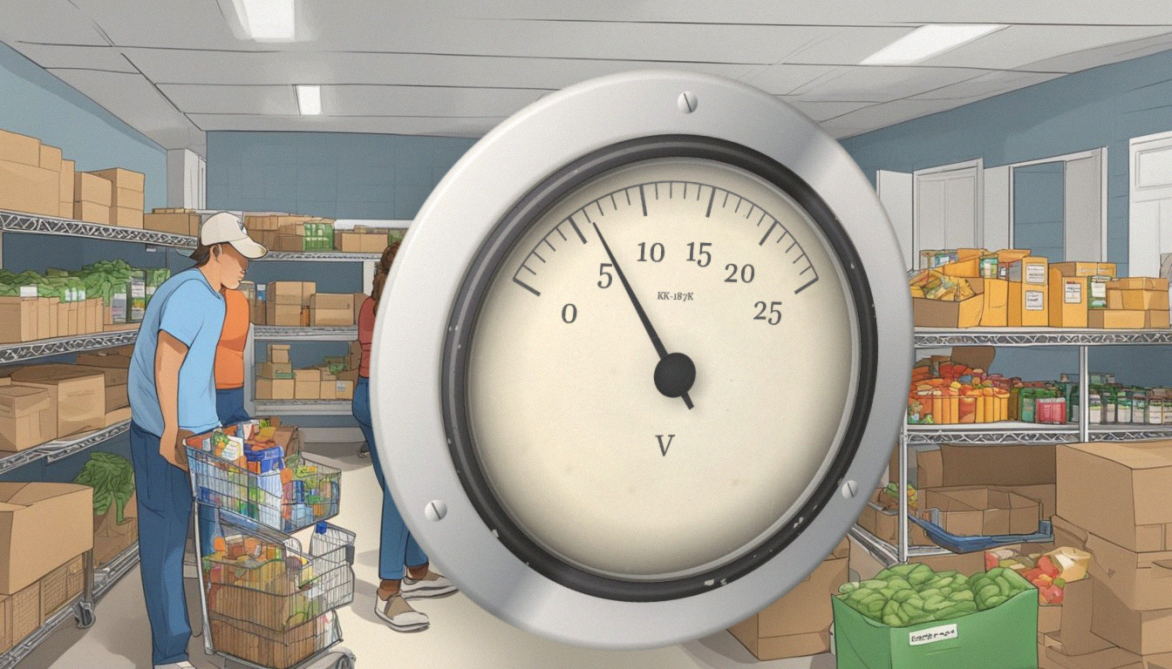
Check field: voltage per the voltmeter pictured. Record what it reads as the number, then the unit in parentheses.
6 (V)
